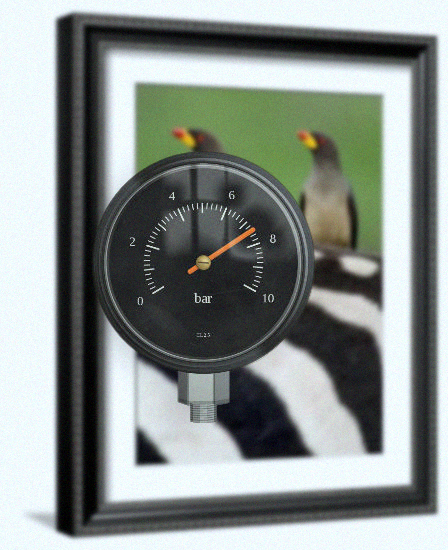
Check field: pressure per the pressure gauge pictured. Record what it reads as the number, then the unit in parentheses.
7.4 (bar)
